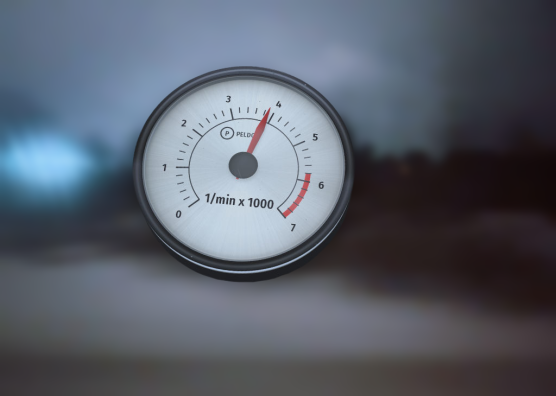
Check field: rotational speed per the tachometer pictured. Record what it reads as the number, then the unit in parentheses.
3900 (rpm)
